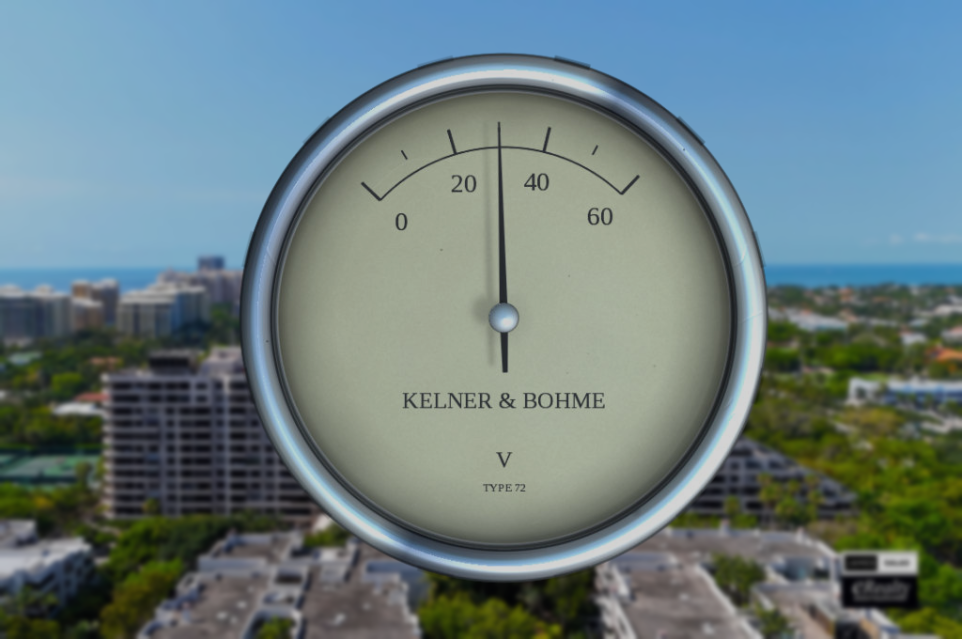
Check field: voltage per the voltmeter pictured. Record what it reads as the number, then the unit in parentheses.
30 (V)
